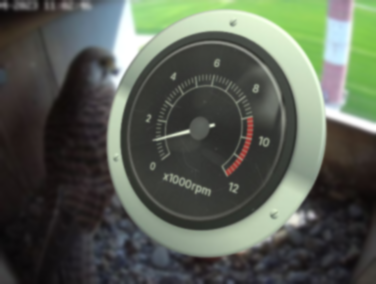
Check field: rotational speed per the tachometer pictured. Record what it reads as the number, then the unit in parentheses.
1000 (rpm)
